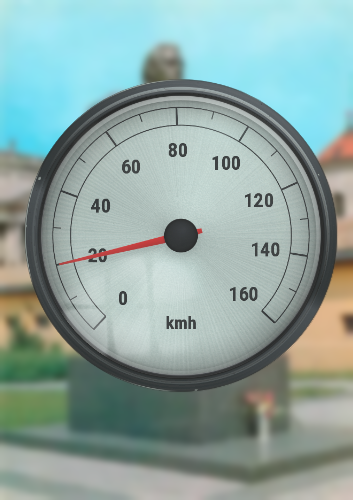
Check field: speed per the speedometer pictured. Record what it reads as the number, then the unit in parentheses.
20 (km/h)
